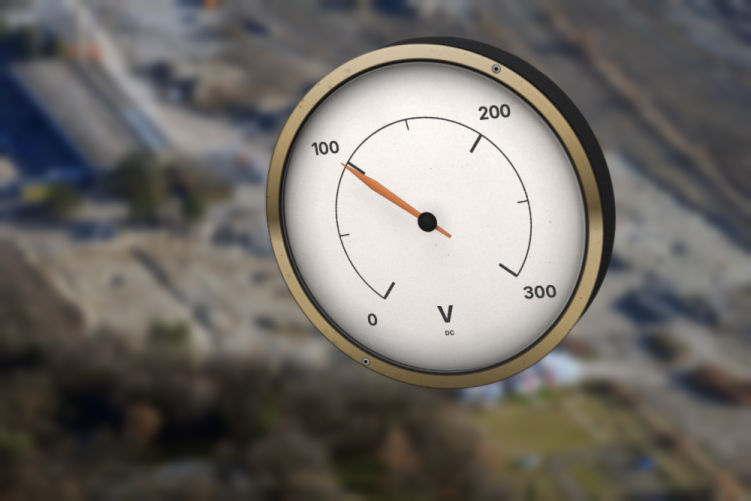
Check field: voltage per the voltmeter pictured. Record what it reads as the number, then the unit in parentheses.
100 (V)
